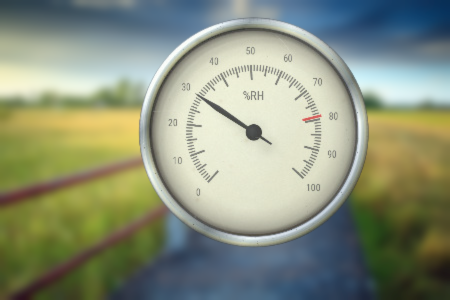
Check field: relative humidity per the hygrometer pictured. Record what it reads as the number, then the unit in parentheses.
30 (%)
